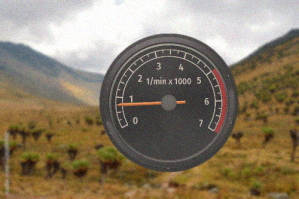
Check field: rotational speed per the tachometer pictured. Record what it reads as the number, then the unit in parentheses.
750 (rpm)
